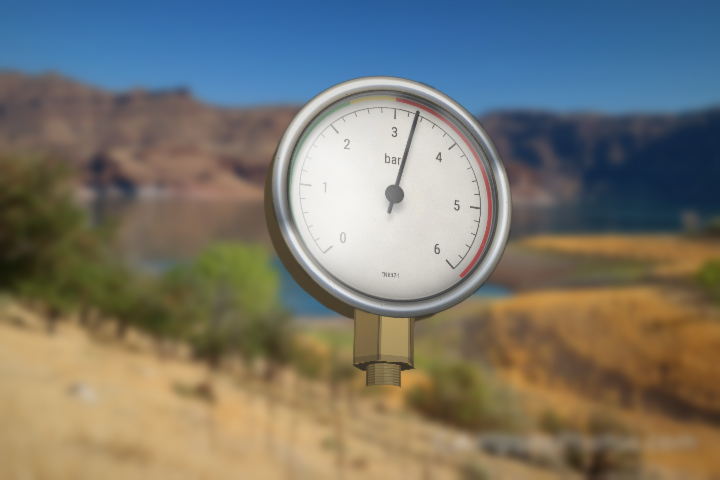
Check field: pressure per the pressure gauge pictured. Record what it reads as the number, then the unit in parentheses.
3.3 (bar)
